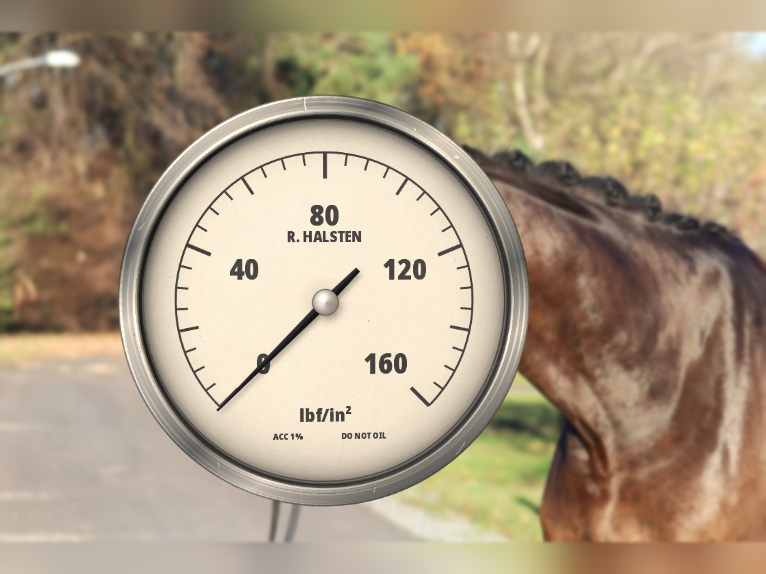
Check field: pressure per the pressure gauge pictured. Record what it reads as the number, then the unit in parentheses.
0 (psi)
